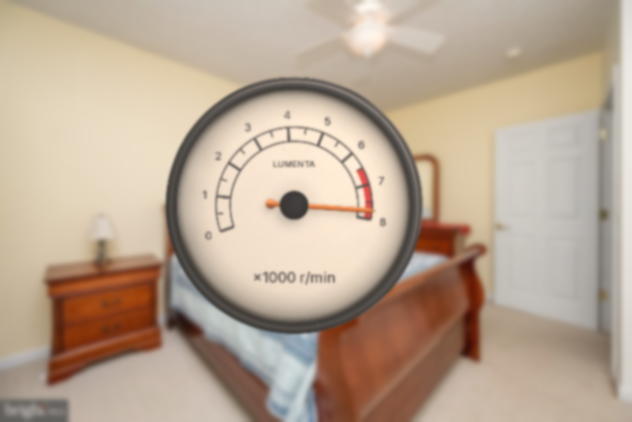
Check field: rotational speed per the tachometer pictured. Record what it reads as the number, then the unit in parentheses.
7750 (rpm)
